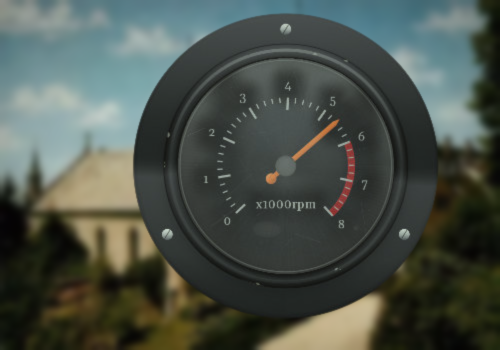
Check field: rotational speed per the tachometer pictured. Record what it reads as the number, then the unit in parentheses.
5400 (rpm)
